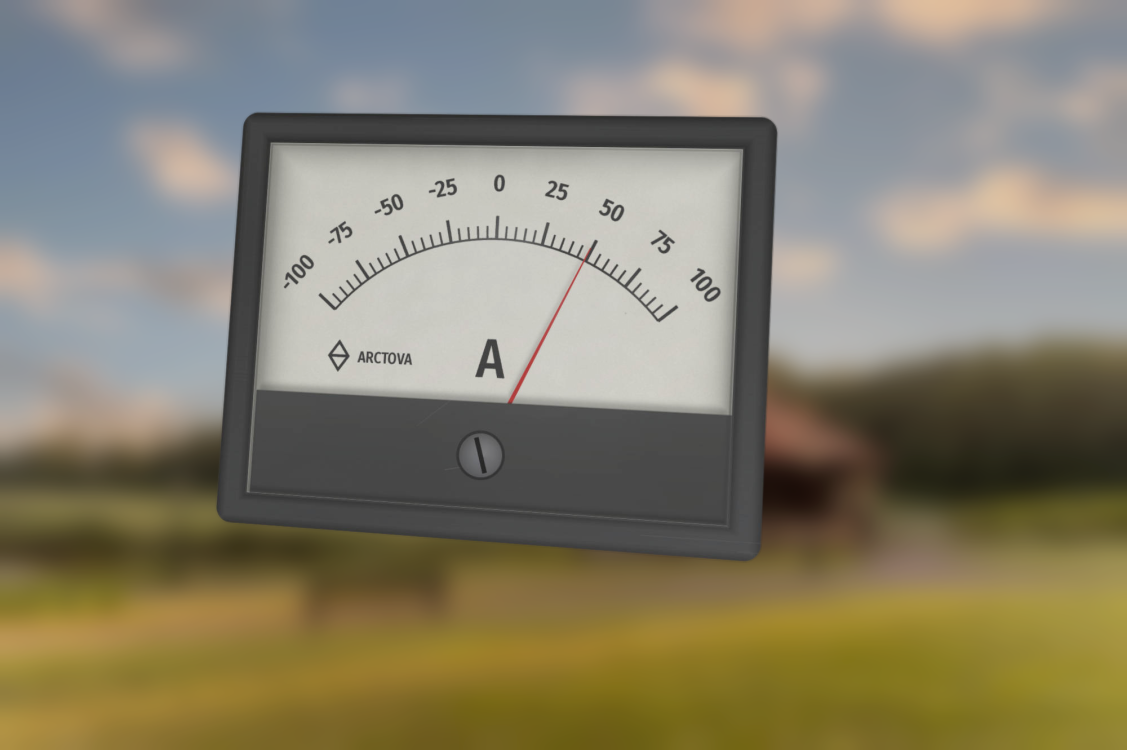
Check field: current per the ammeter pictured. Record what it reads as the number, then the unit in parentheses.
50 (A)
